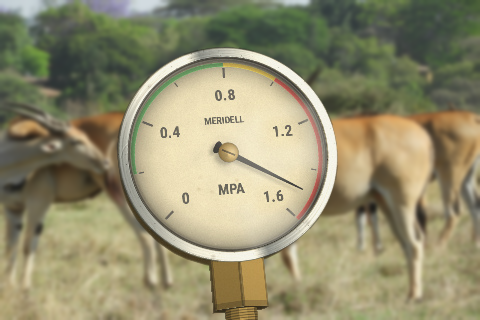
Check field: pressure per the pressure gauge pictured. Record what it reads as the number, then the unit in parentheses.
1.5 (MPa)
